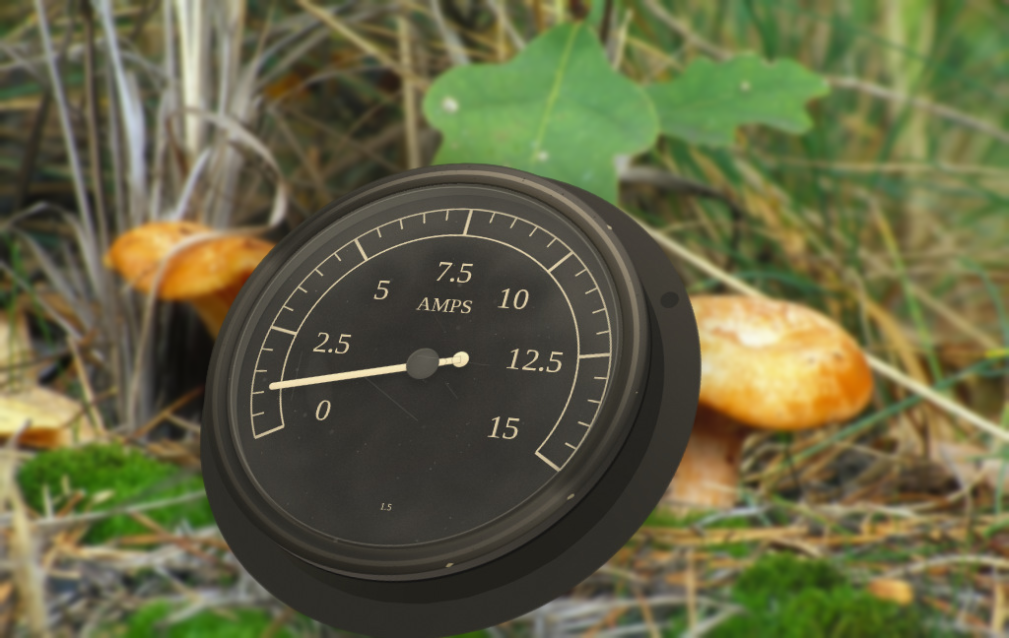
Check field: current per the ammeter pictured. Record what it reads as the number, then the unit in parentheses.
1 (A)
